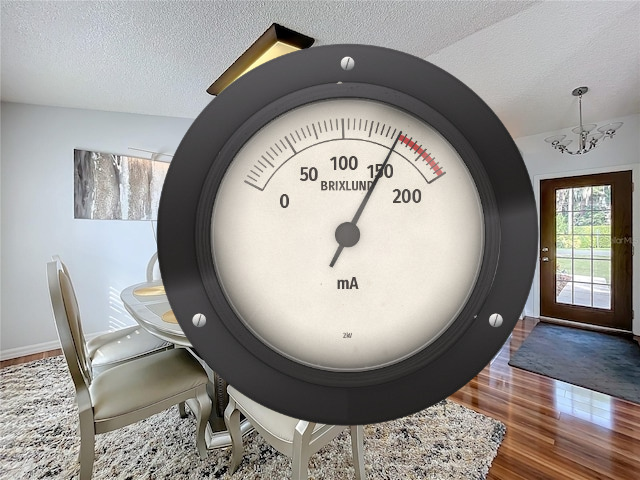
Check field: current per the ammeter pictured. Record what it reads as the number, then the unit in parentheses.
150 (mA)
